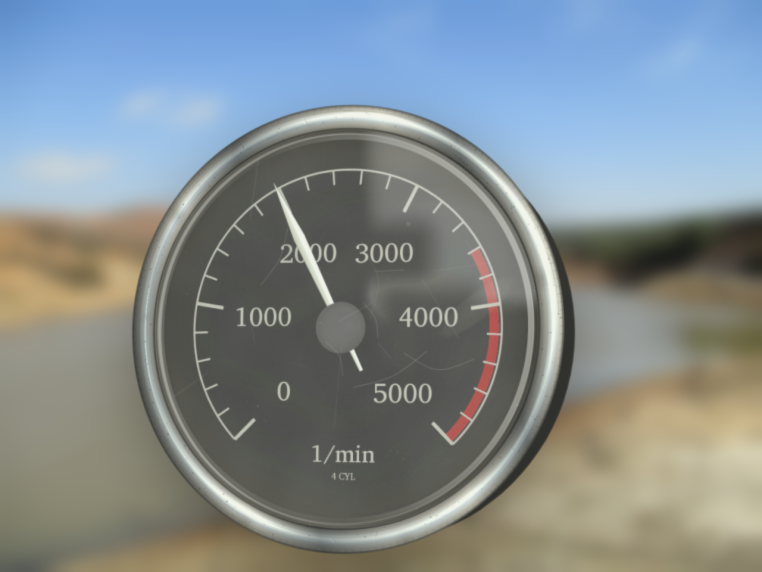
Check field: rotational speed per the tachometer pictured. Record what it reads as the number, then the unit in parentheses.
2000 (rpm)
